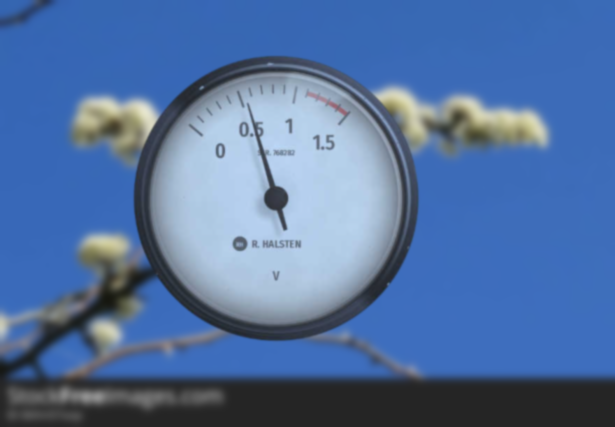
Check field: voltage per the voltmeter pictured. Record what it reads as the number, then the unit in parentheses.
0.55 (V)
